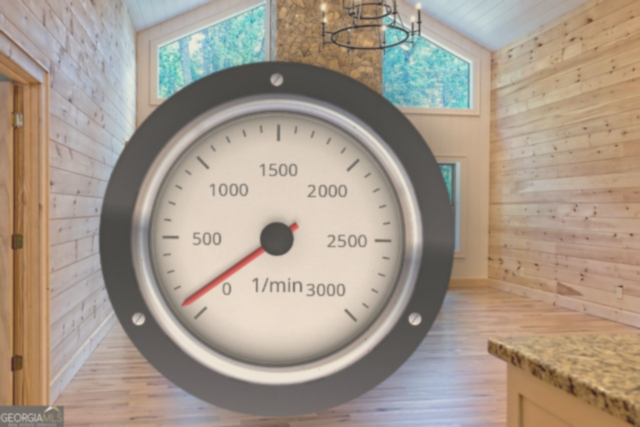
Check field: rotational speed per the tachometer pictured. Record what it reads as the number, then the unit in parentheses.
100 (rpm)
